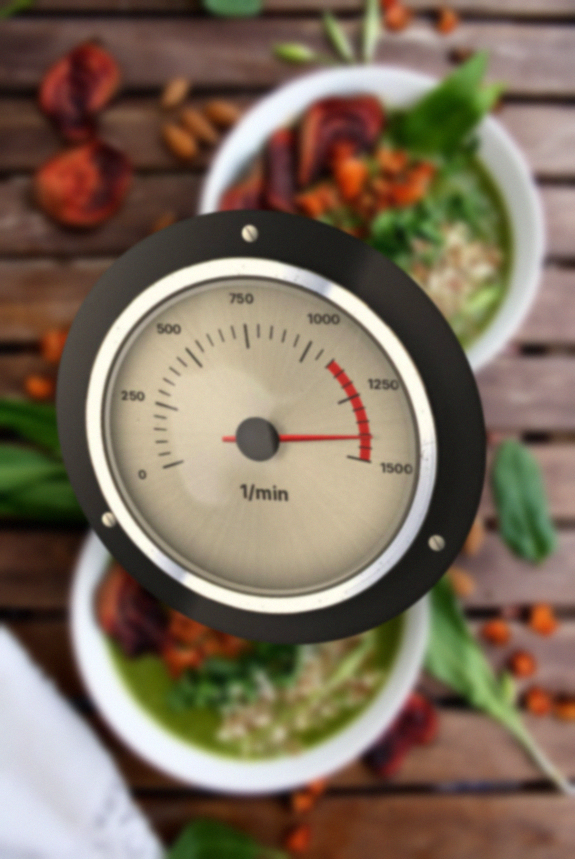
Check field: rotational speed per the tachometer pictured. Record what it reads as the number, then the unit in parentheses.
1400 (rpm)
